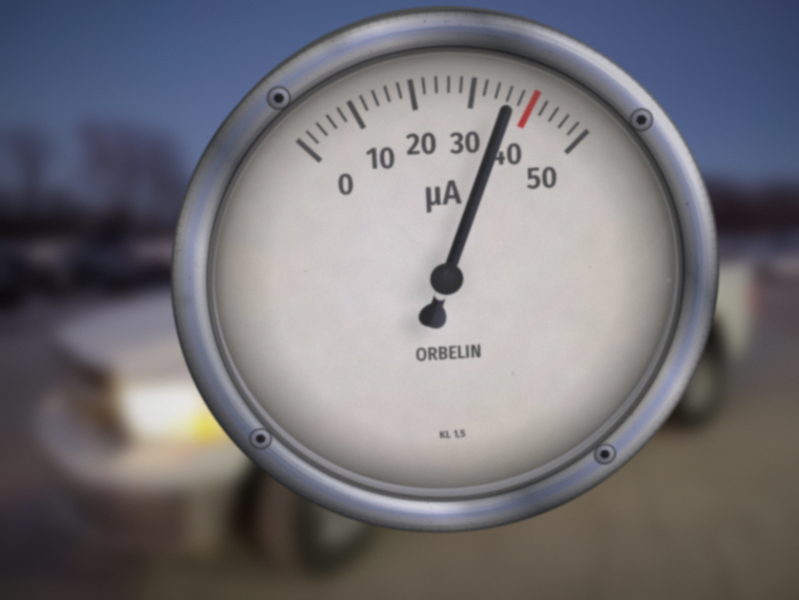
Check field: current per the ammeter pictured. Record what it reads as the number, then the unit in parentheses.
36 (µA)
